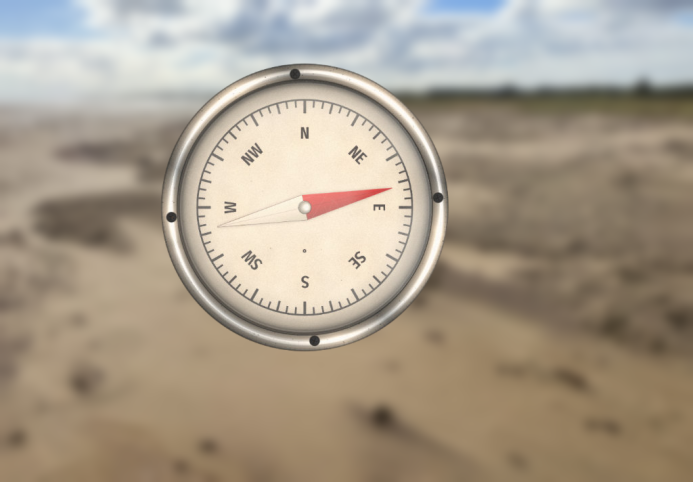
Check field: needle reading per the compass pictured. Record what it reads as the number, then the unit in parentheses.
77.5 (°)
